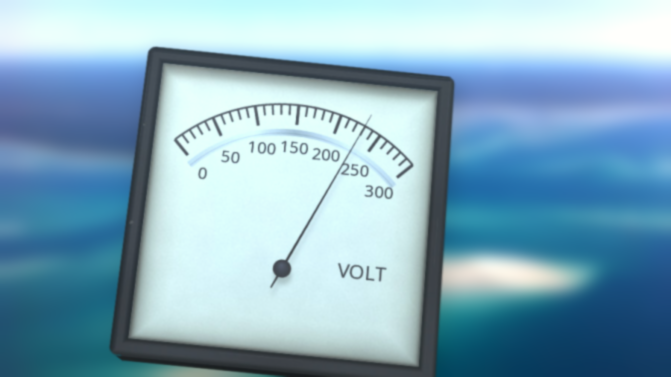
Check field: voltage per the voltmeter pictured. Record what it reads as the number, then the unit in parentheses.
230 (V)
